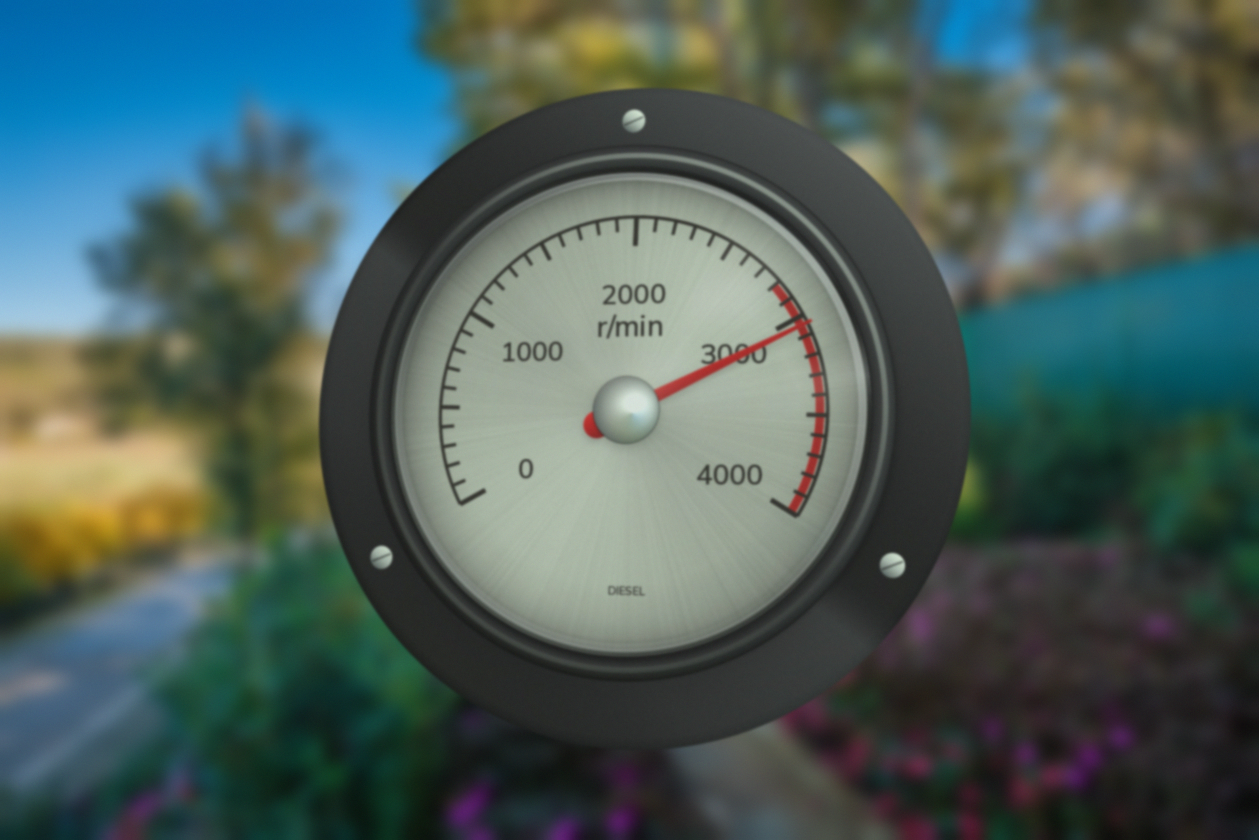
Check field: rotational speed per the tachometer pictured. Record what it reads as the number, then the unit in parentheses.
3050 (rpm)
